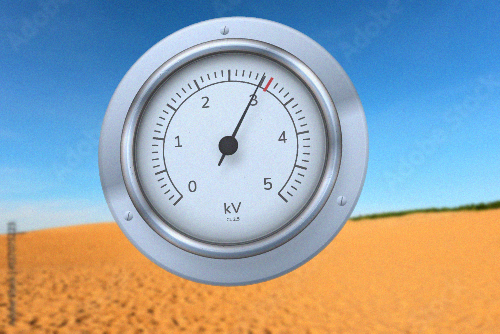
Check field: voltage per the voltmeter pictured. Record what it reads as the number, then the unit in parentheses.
3 (kV)
